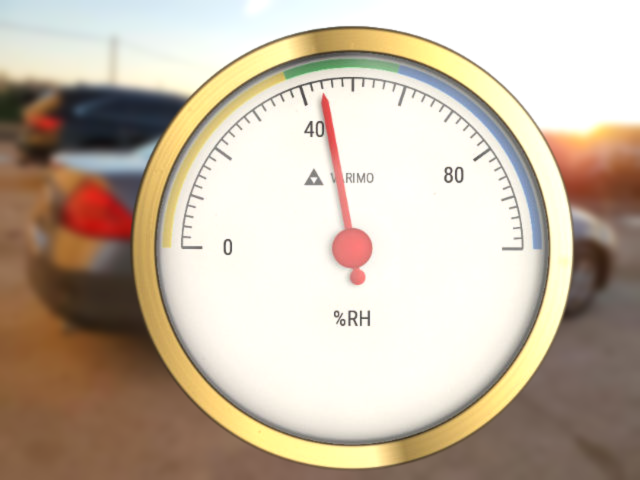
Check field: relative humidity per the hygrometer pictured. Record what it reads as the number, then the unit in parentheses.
44 (%)
